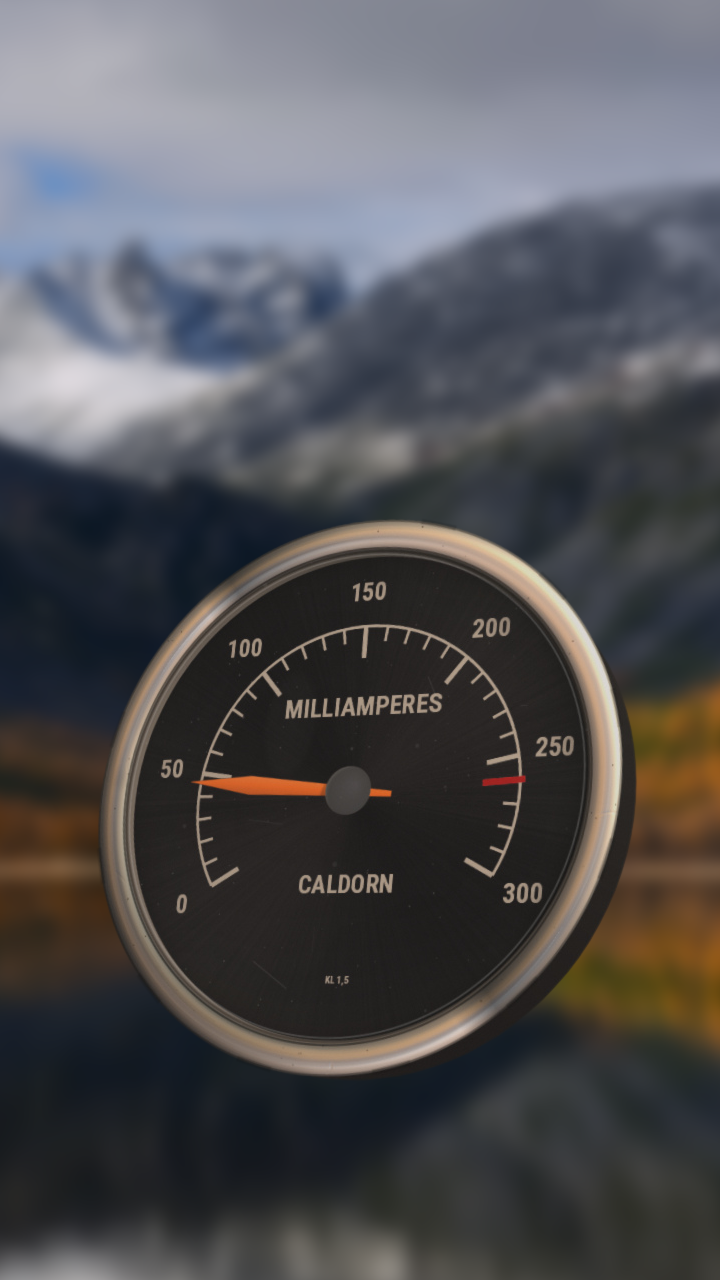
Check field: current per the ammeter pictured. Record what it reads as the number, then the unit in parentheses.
45 (mA)
